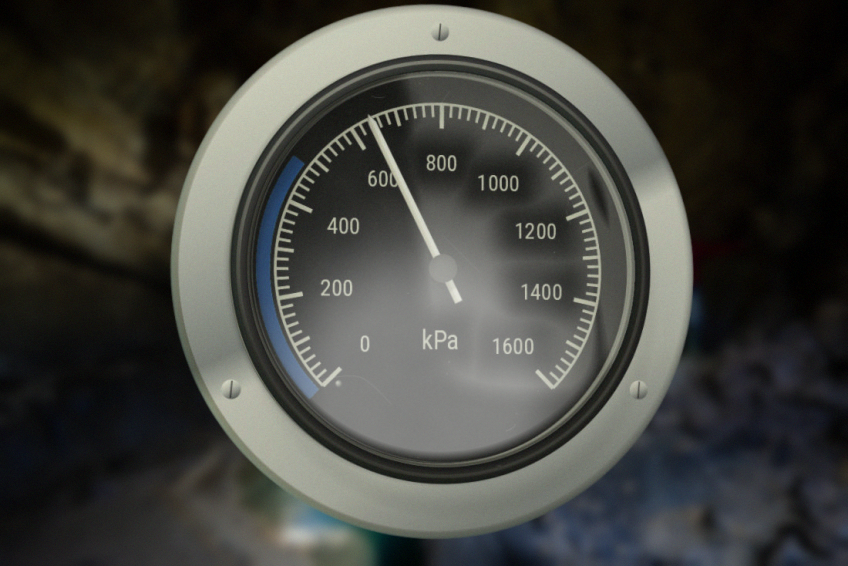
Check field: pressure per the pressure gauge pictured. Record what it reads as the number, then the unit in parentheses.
640 (kPa)
